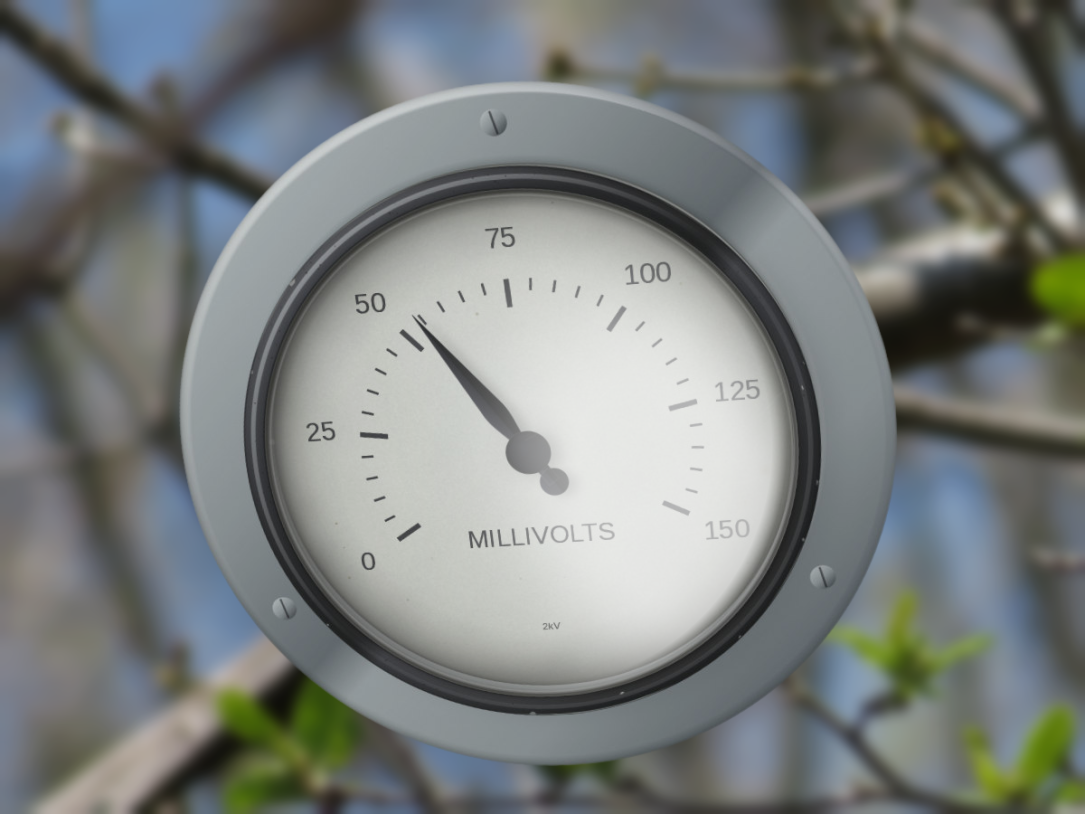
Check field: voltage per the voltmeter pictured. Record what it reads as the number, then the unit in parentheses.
55 (mV)
